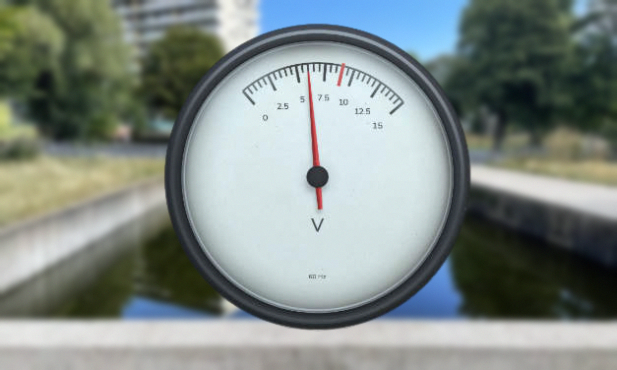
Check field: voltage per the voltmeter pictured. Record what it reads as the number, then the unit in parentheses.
6 (V)
